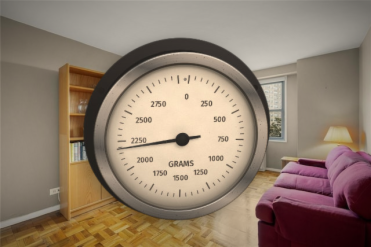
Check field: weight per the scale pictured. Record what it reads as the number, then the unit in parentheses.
2200 (g)
